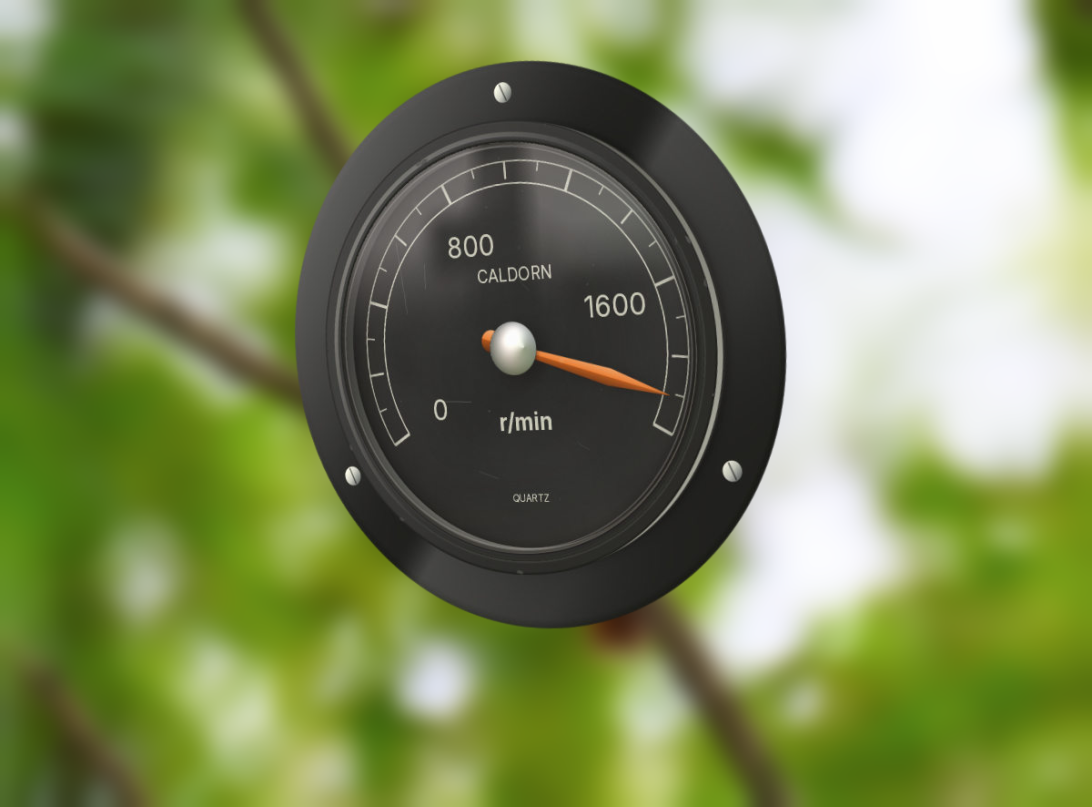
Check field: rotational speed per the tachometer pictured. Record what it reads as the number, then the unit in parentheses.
1900 (rpm)
